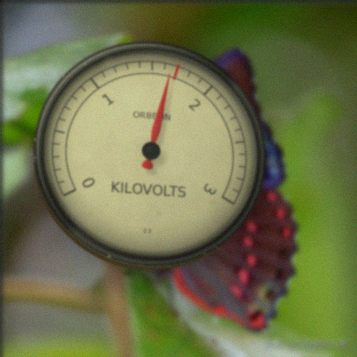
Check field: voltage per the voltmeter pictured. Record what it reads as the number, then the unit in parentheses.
1.65 (kV)
